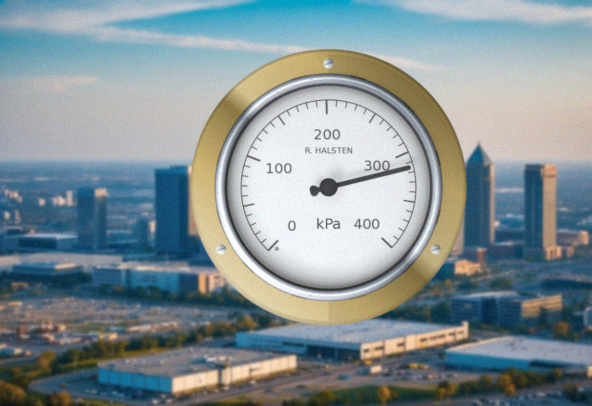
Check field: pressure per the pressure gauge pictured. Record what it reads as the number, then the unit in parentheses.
315 (kPa)
